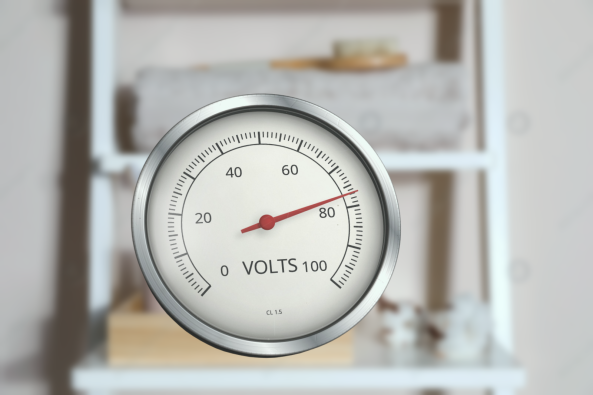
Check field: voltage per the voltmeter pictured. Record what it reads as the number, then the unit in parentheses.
77 (V)
